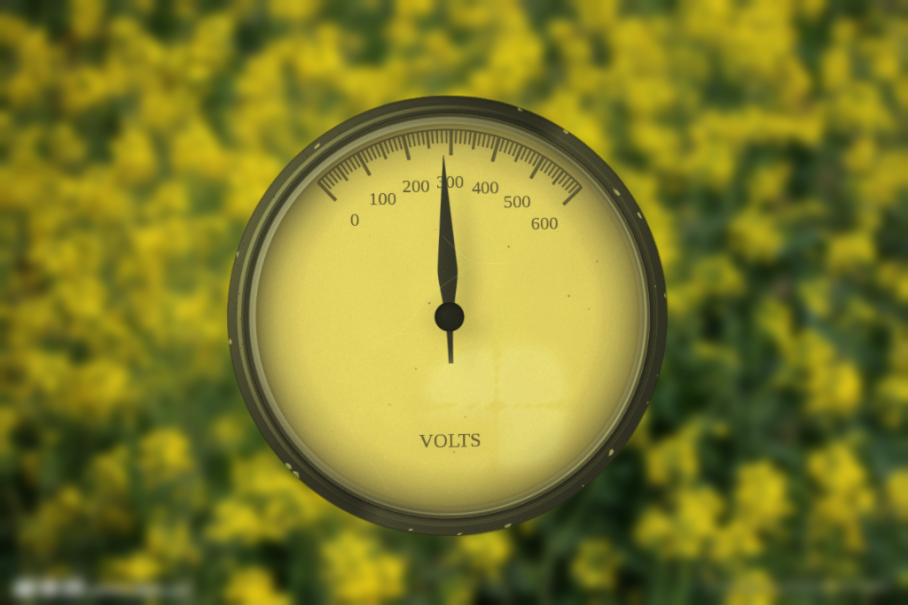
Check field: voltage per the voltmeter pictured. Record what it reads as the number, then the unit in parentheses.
280 (V)
